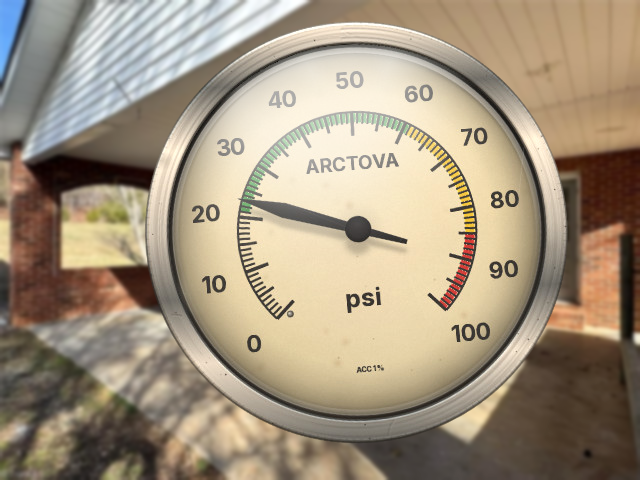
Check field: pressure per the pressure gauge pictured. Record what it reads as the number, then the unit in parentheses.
23 (psi)
